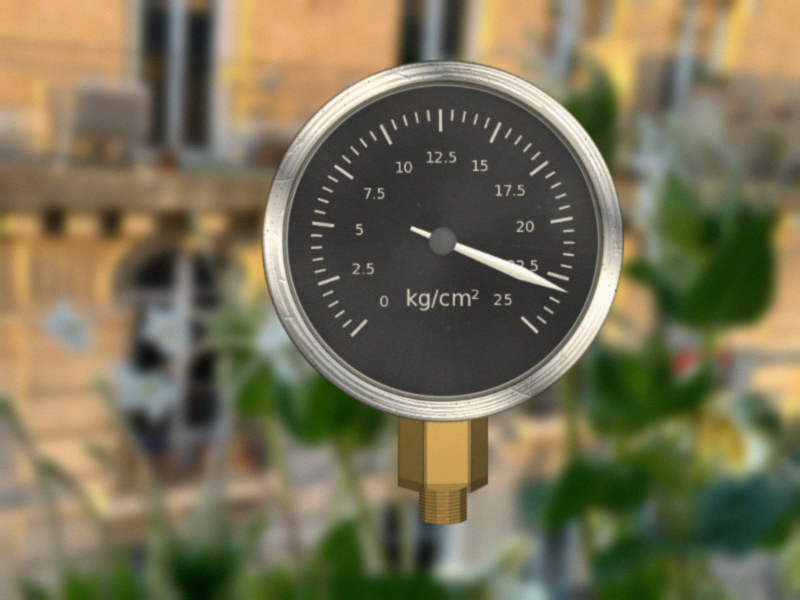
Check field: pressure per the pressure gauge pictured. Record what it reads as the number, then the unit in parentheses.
23 (kg/cm²)
